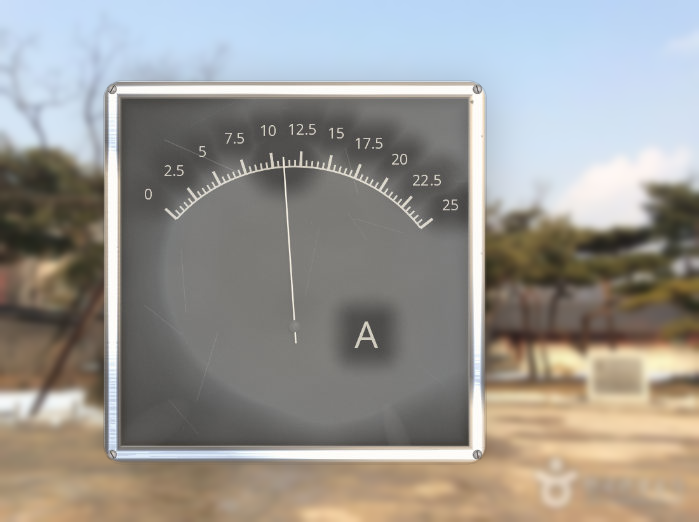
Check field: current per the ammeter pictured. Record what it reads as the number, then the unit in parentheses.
11 (A)
